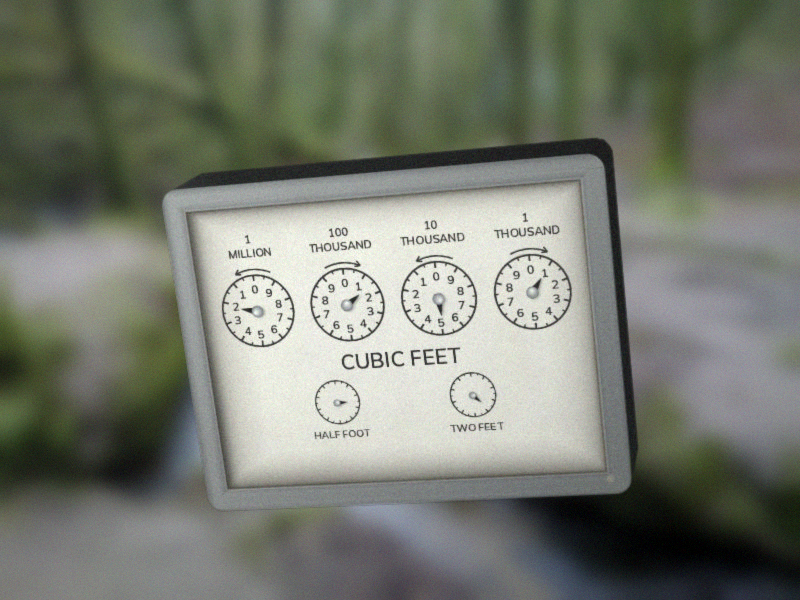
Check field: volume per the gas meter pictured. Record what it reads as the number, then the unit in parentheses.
215100 (ft³)
